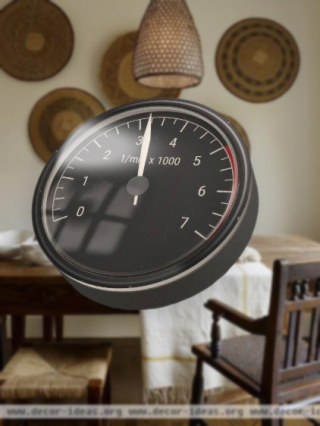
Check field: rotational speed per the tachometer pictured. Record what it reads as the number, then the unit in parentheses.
3250 (rpm)
